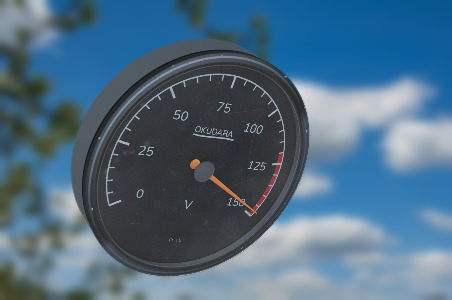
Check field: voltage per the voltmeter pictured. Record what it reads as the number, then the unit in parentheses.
147.5 (V)
